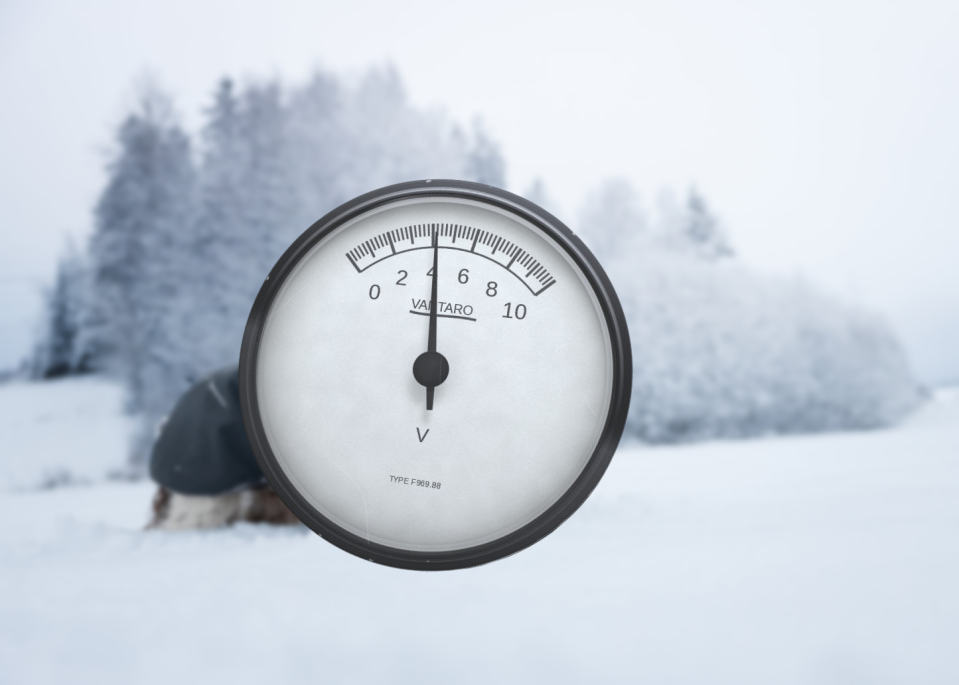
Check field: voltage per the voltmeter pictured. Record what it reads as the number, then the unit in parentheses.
4.2 (V)
